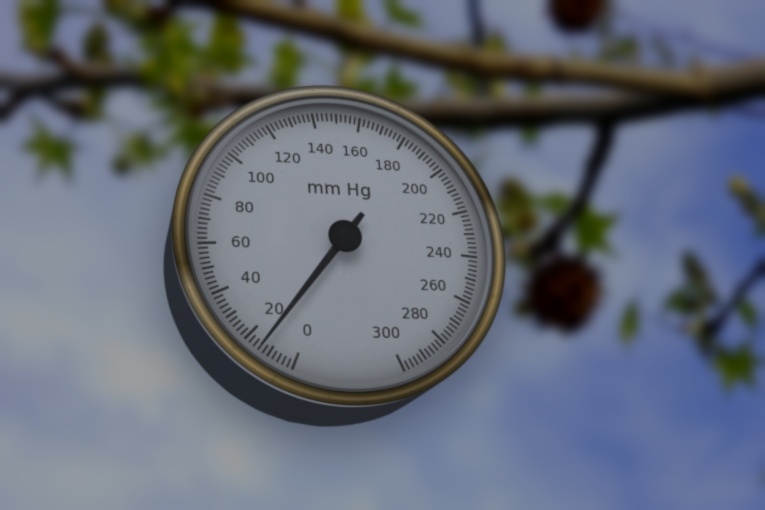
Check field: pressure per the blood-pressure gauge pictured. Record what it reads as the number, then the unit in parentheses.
14 (mmHg)
